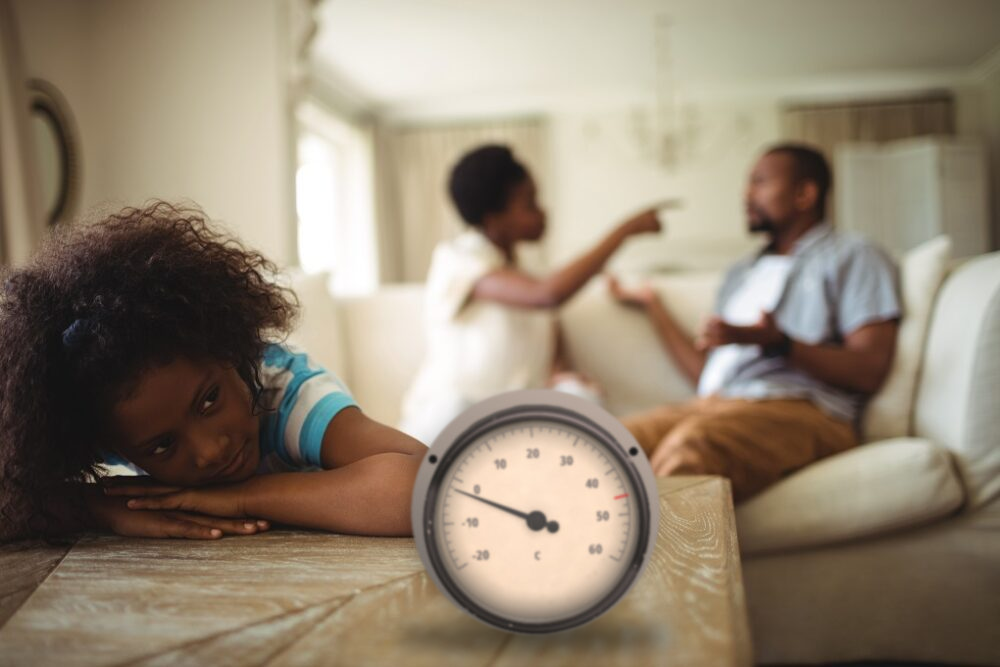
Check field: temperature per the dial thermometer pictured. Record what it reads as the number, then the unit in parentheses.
-2 (°C)
